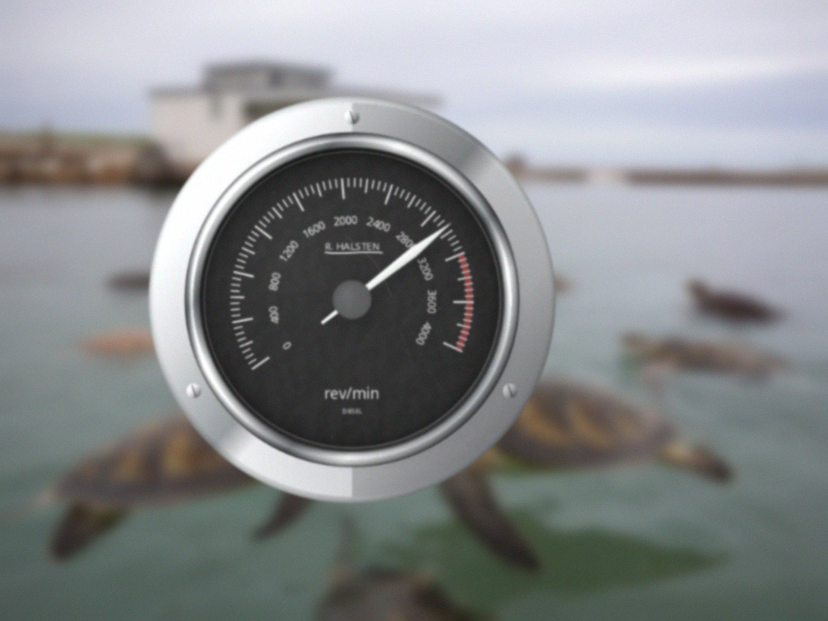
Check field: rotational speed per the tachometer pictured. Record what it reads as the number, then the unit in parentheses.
2950 (rpm)
